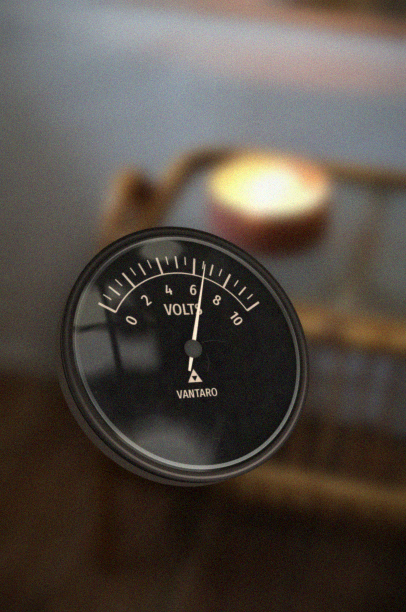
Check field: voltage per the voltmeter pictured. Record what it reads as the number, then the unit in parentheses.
6.5 (V)
